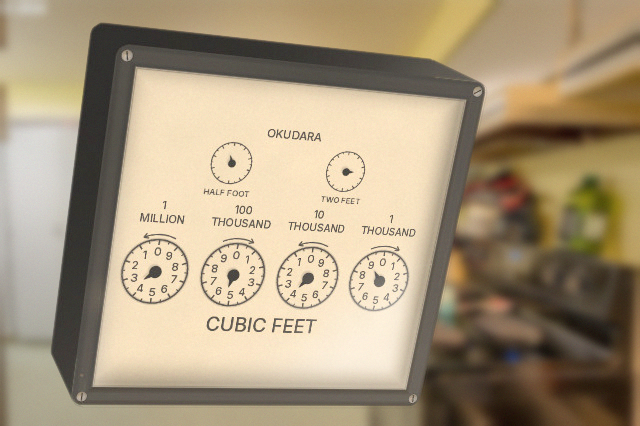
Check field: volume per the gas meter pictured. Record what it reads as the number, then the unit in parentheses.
353900 (ft³)
